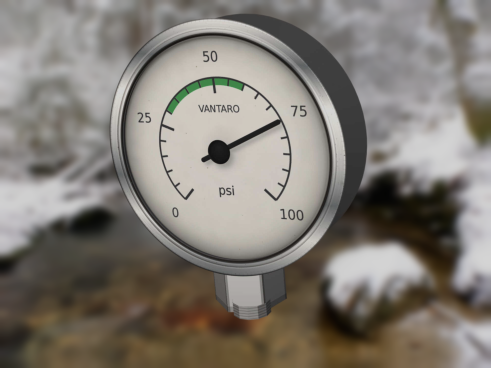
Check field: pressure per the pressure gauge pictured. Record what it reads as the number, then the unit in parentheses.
75 (psi)
